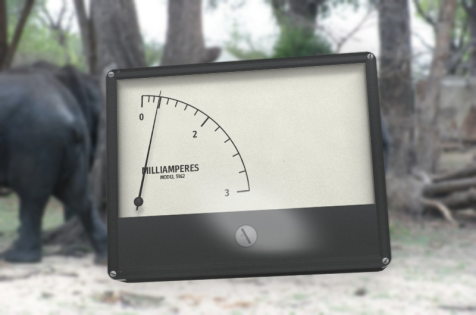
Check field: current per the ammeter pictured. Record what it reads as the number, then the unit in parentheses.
1 (mA)
